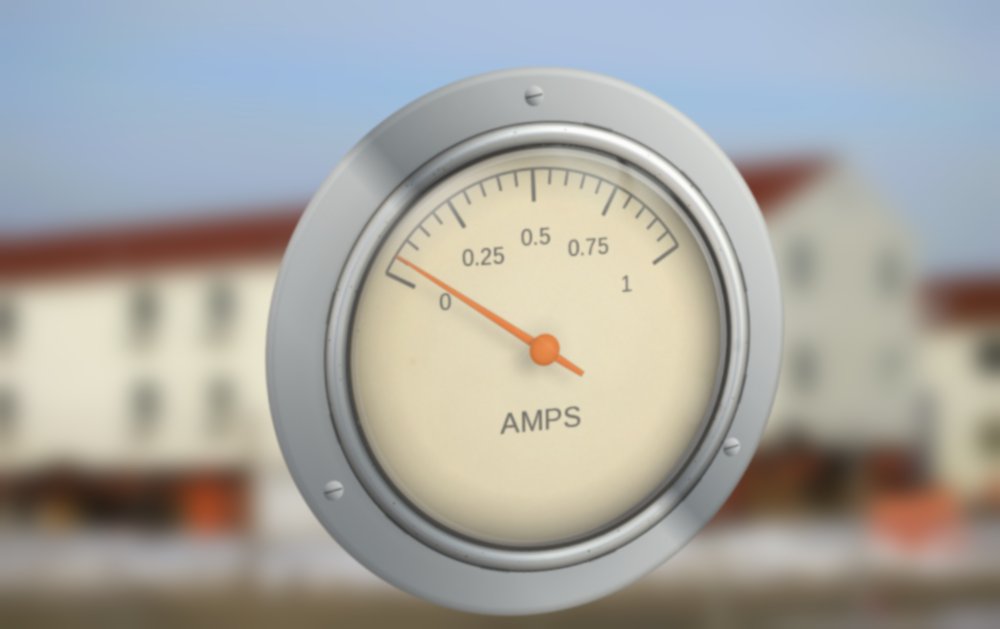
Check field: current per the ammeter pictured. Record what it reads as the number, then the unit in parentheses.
0.05 (A)
